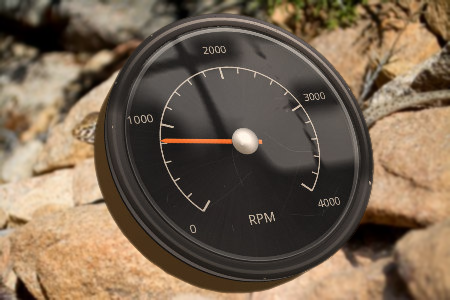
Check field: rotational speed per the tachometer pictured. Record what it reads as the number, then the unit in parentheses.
800 (rpm)
